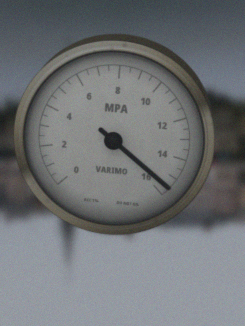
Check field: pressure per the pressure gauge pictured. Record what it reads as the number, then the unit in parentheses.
15.5 (MPa)
